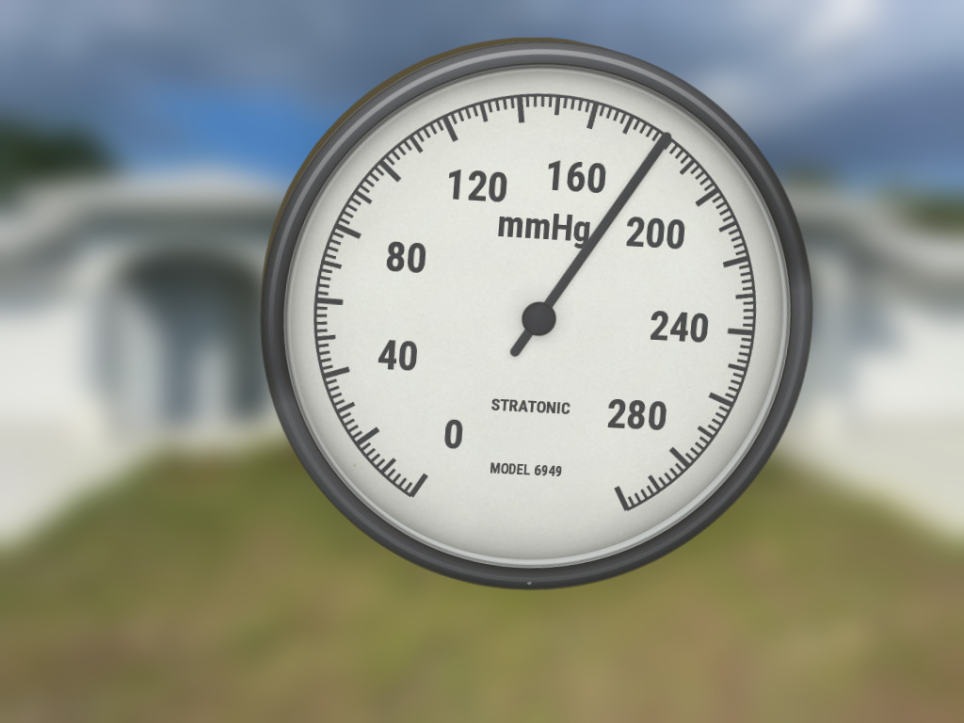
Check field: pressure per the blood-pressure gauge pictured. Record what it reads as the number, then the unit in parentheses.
180 (mmHg)
